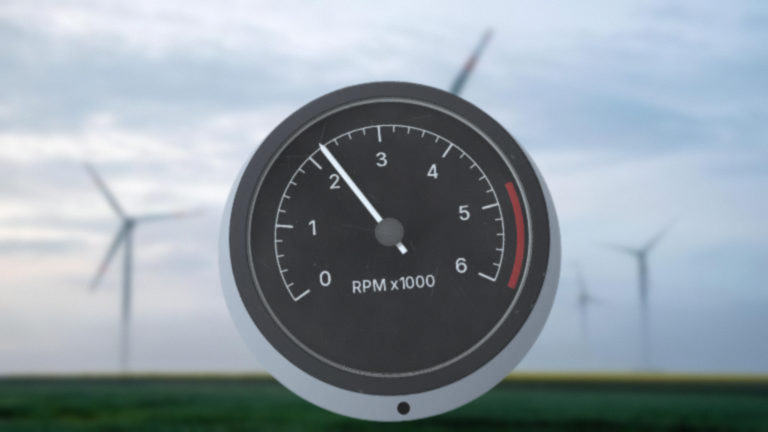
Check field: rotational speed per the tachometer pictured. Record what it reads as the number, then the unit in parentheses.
2200 (rpm)
